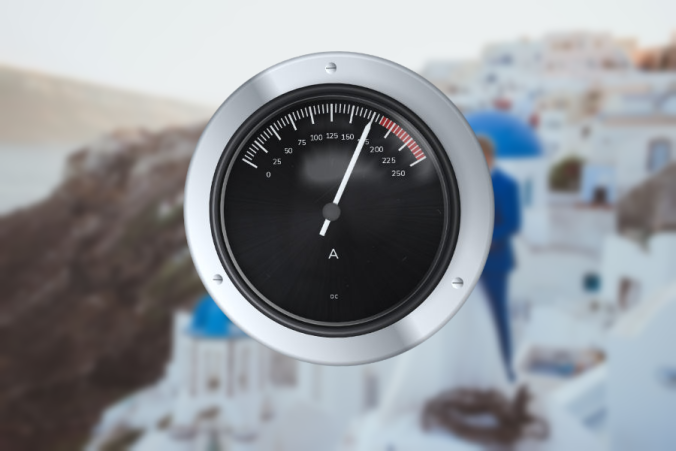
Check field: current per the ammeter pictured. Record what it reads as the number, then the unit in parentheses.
175 (A)
